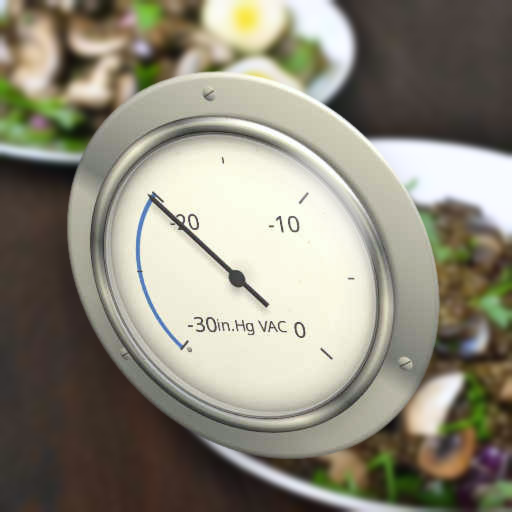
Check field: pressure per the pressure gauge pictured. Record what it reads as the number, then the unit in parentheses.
-20 (inHg)
